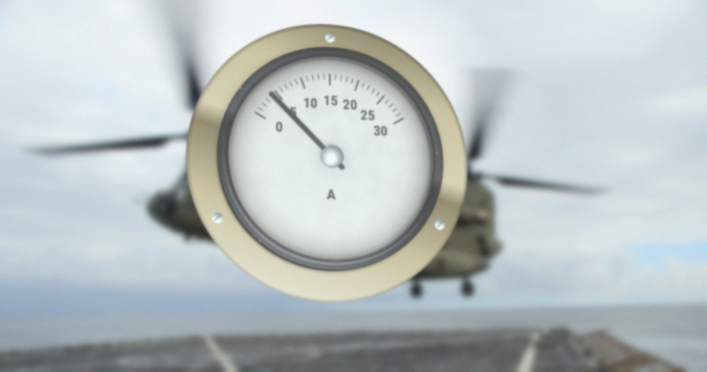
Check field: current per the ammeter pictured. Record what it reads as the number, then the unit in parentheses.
4 (A)
